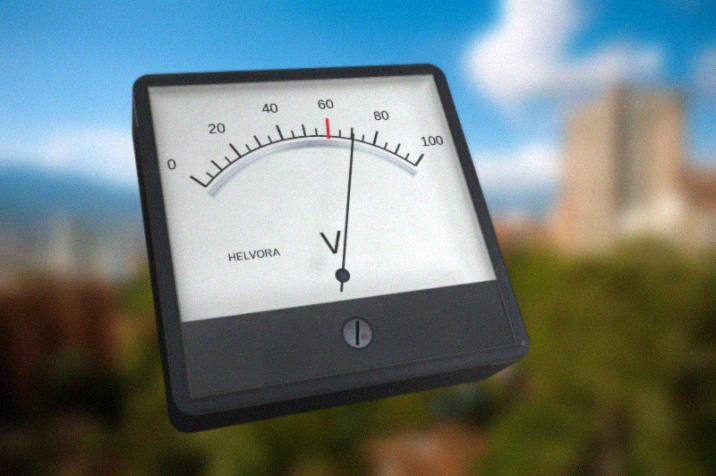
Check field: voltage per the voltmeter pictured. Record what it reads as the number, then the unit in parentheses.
70 (V)
